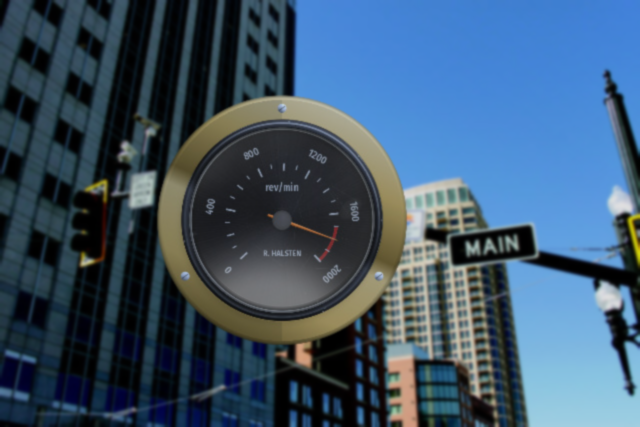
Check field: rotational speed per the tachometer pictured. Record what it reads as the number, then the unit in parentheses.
1800 (rpm)
